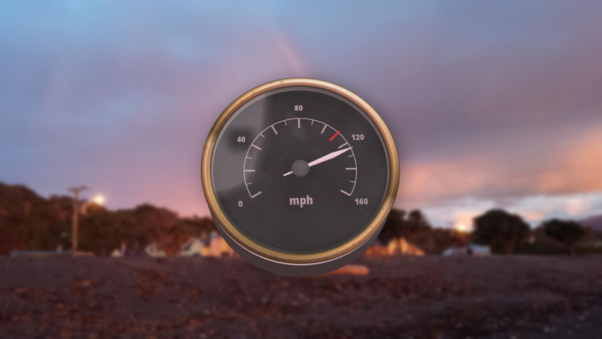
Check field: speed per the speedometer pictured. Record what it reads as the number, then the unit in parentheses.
125 (mph)
